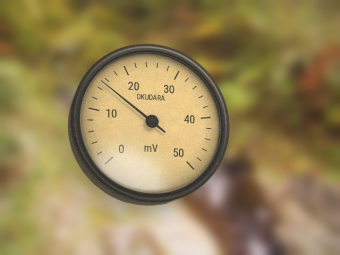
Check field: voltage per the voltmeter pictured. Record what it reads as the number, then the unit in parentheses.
15 (mV)
